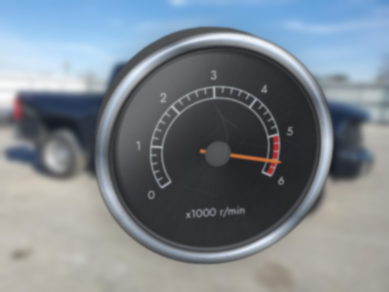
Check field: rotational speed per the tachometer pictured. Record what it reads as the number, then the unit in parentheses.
5600 (rpm)
